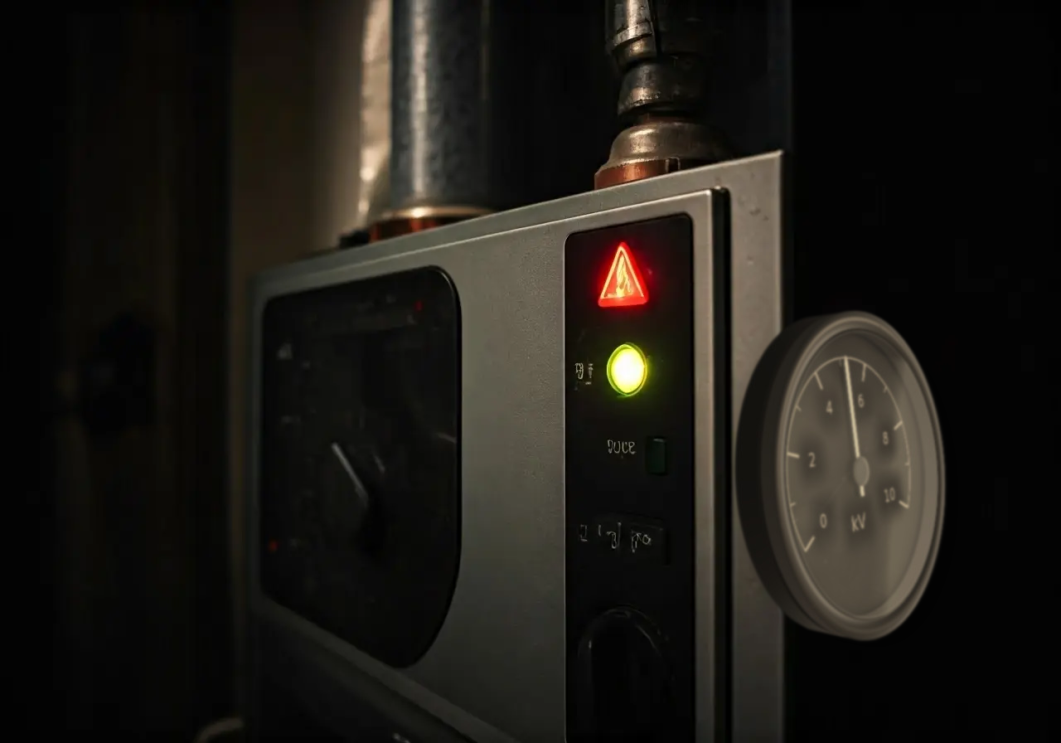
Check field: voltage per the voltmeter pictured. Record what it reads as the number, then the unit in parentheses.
5 (kV)
